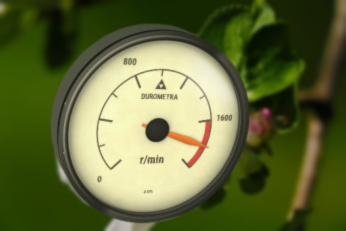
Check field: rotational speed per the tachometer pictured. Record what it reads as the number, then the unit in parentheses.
1800 (rpm)
